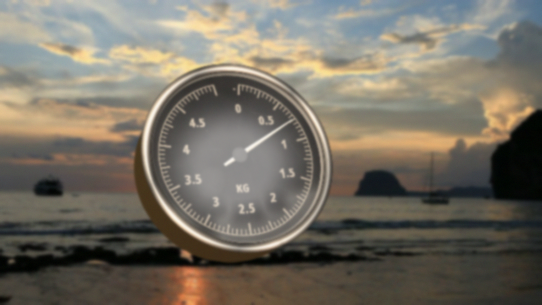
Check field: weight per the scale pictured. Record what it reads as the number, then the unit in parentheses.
0.75 (kg)
